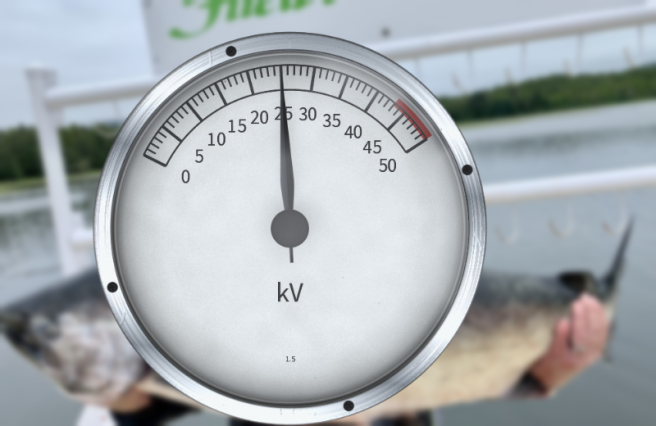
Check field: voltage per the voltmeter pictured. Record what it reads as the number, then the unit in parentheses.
25 (kV)
